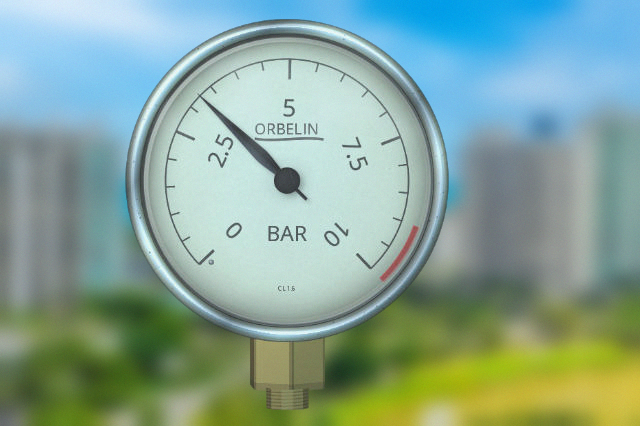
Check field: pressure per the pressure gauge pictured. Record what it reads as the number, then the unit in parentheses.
3.25 (bar)
